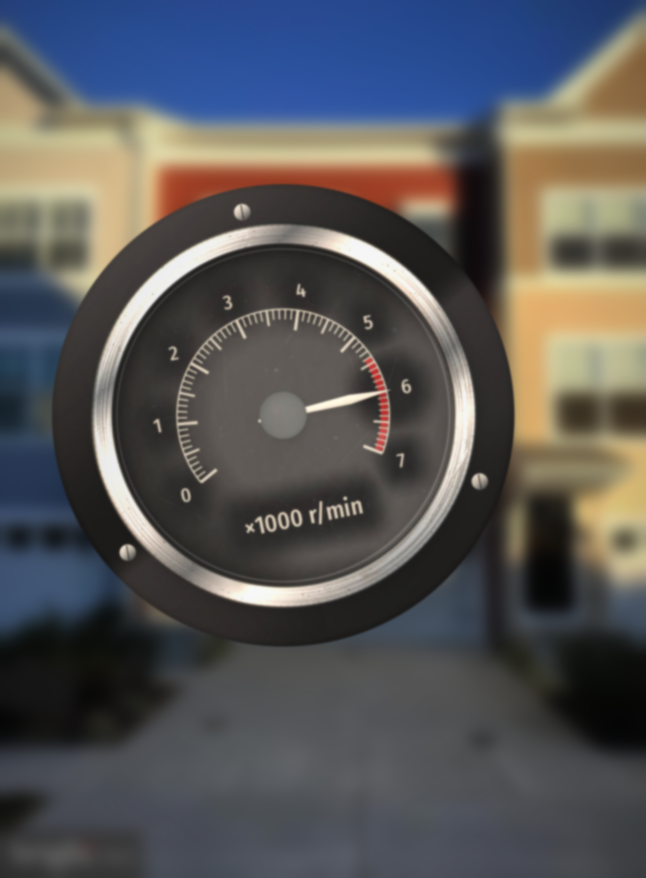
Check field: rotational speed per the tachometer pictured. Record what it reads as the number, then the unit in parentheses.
6000 (rpm)
